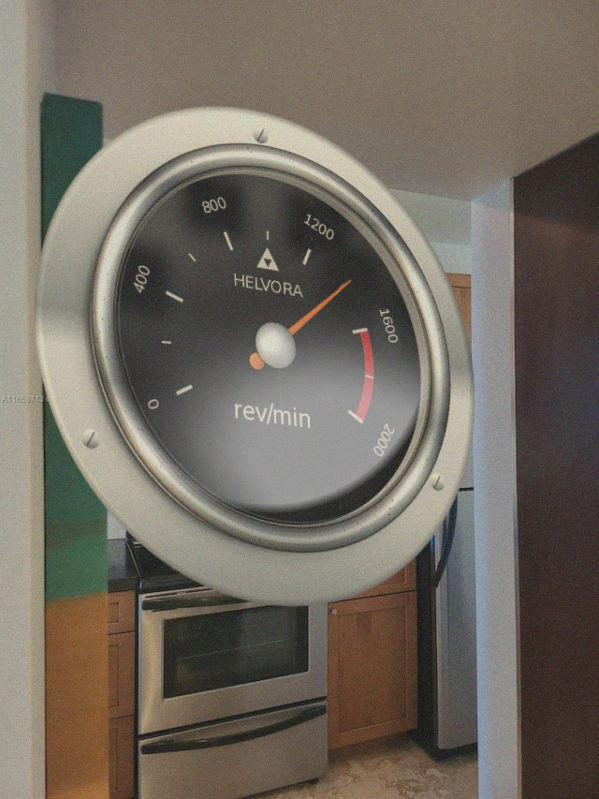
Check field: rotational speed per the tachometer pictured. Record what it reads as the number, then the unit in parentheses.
1400 (rpm)
